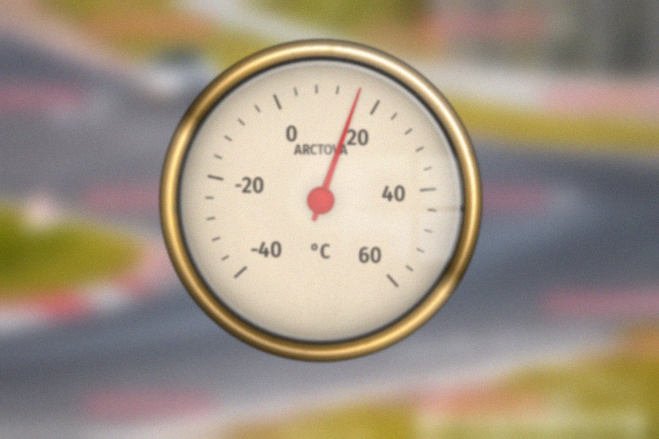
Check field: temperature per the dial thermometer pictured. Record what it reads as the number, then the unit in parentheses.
16 (°C)
